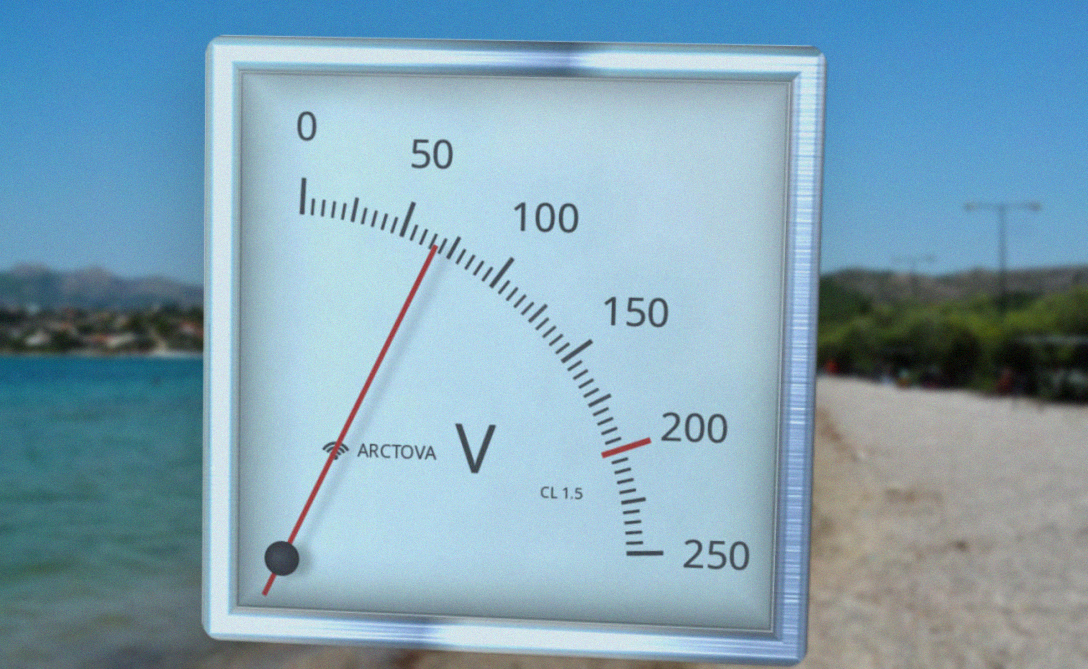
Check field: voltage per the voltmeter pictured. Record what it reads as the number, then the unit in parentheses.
67.5 (V)
